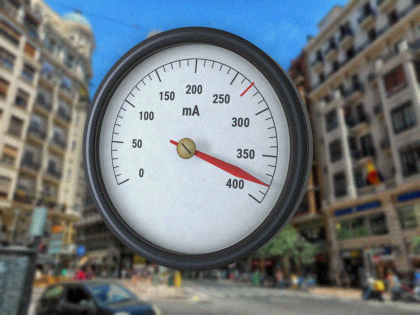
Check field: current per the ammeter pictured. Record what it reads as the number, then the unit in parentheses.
380 (mA)
